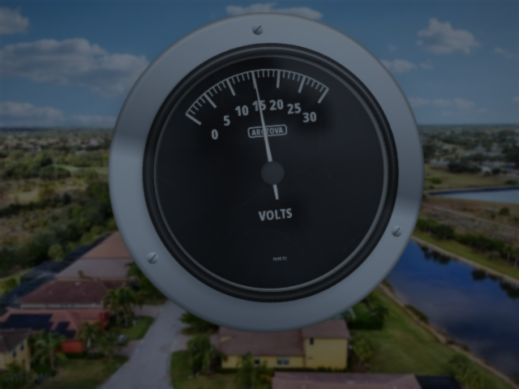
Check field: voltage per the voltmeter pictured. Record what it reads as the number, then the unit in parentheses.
15 (V)
